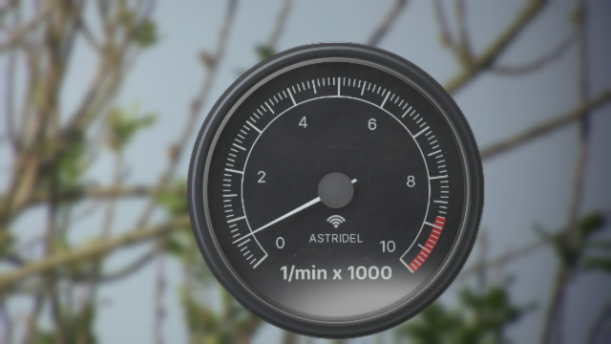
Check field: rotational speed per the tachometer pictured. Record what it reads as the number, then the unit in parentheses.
600 (rpm)
